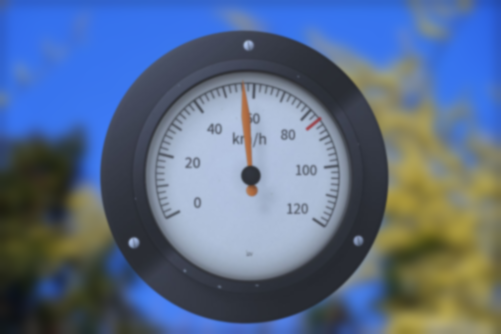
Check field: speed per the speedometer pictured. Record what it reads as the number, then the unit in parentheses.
56 (km/h)
